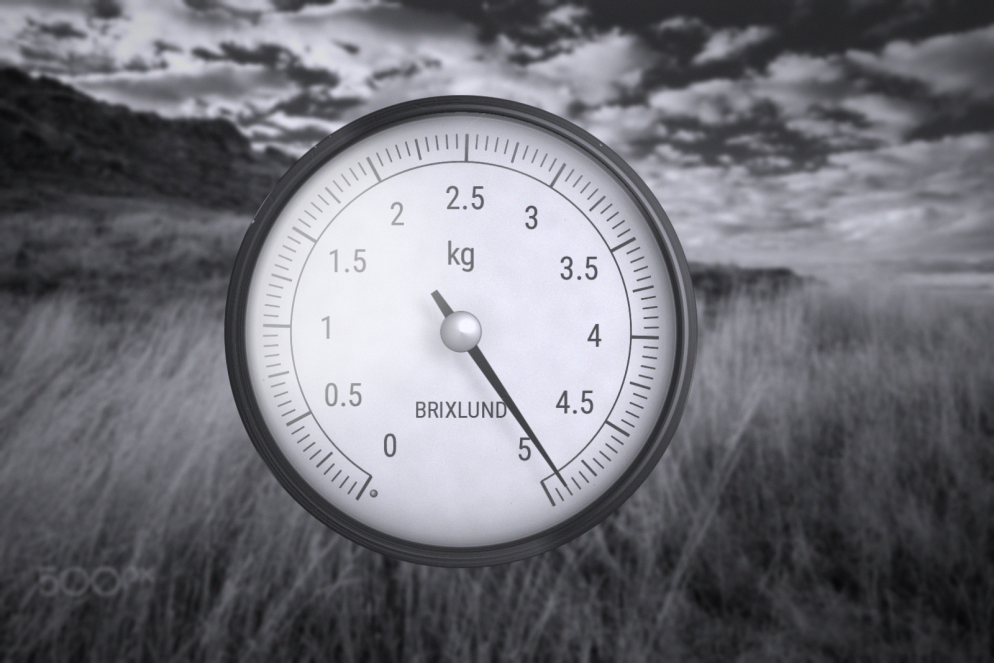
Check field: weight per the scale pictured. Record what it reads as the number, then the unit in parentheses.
4.9 (kg)
